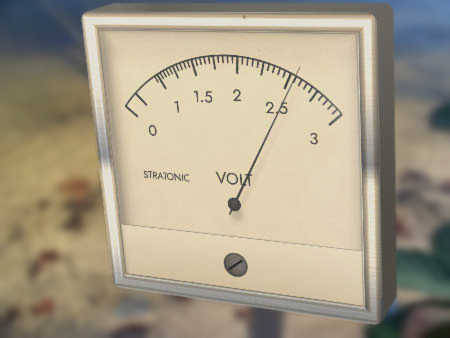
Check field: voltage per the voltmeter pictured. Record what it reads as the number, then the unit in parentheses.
2.55 (V)
